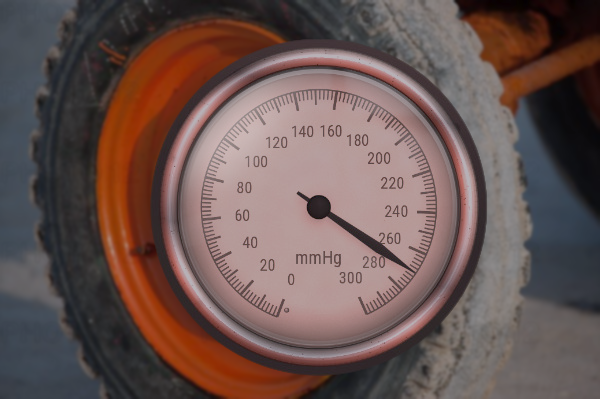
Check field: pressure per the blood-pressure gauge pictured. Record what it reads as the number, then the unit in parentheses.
270 (mmHg)
